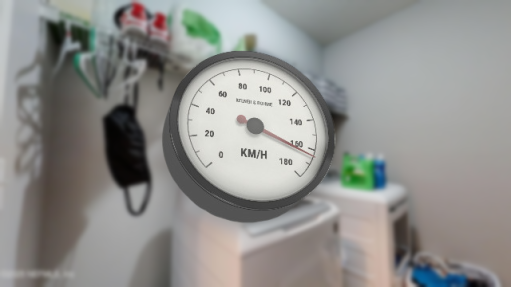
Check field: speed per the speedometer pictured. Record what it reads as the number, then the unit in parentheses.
165 (km/h)
